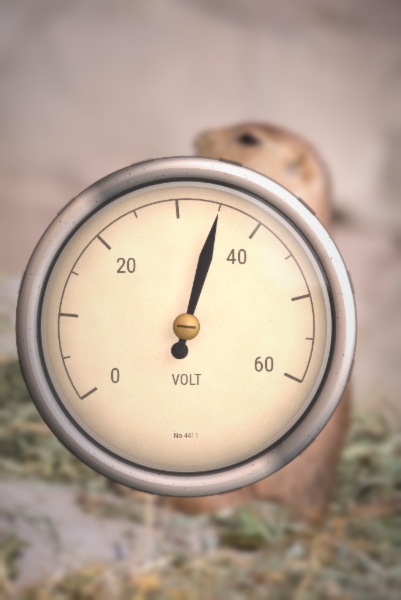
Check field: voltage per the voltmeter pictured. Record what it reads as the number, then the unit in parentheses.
35 (V)
